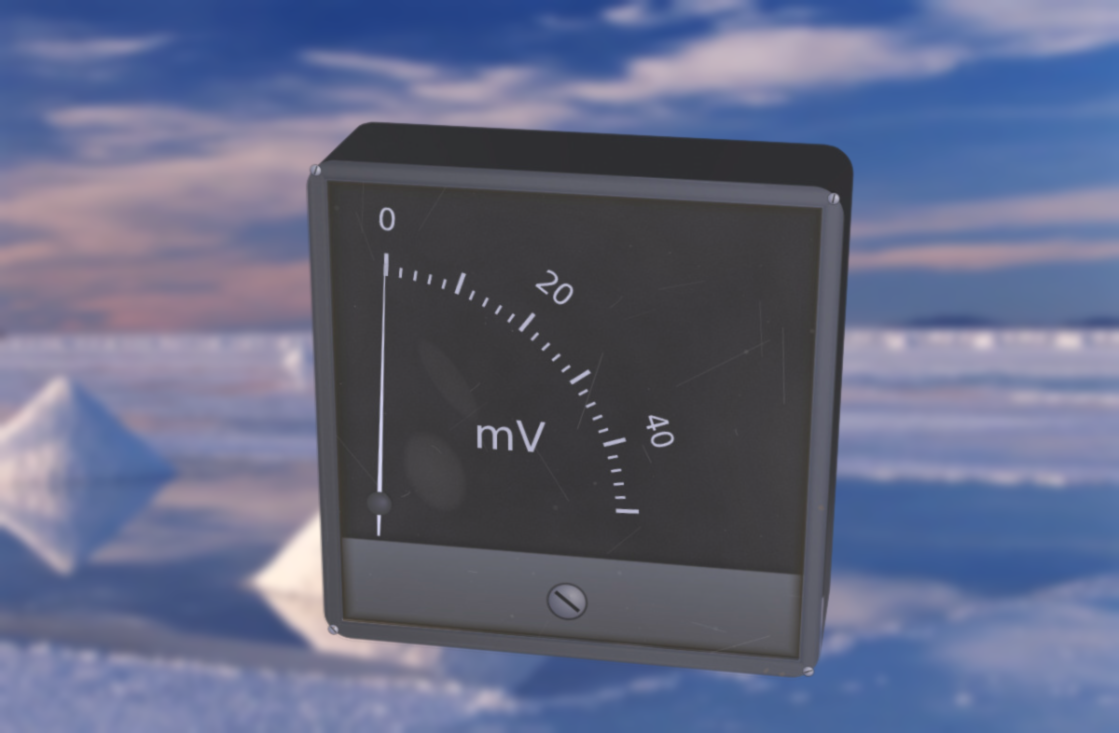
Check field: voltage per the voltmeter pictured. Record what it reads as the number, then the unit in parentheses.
0 (mV)
